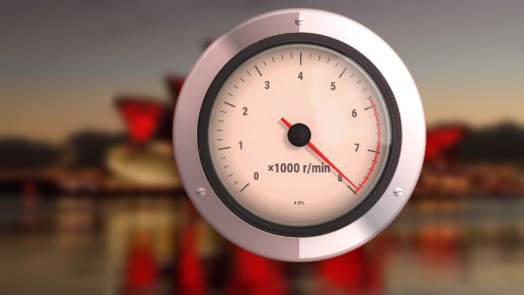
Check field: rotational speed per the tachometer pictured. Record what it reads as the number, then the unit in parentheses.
7900 (rpm)
